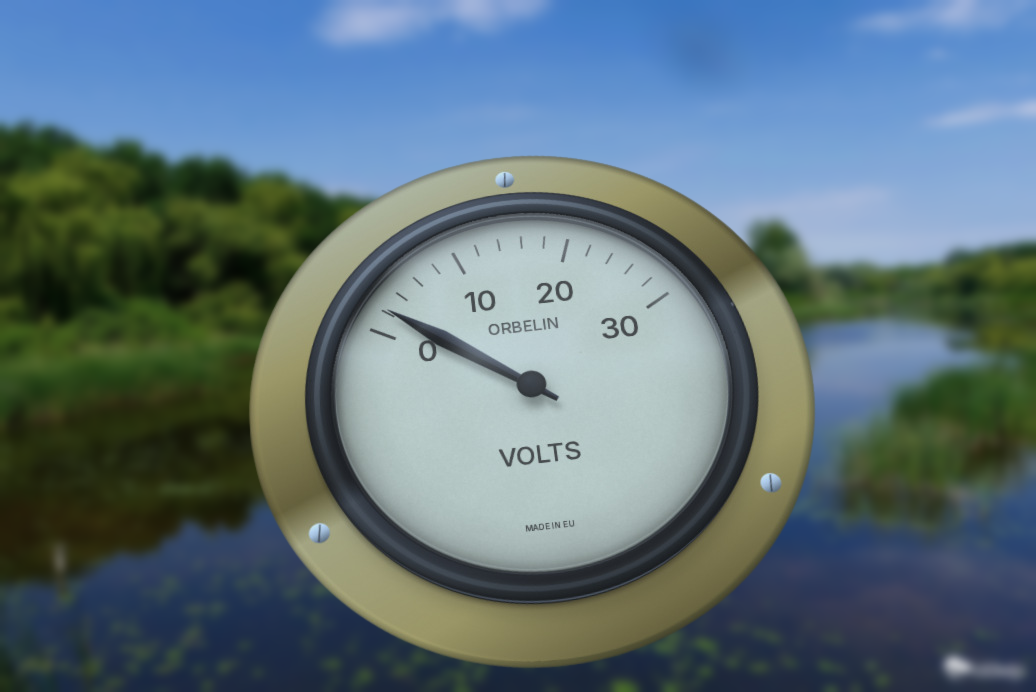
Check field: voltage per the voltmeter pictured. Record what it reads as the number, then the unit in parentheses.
2 (V)
